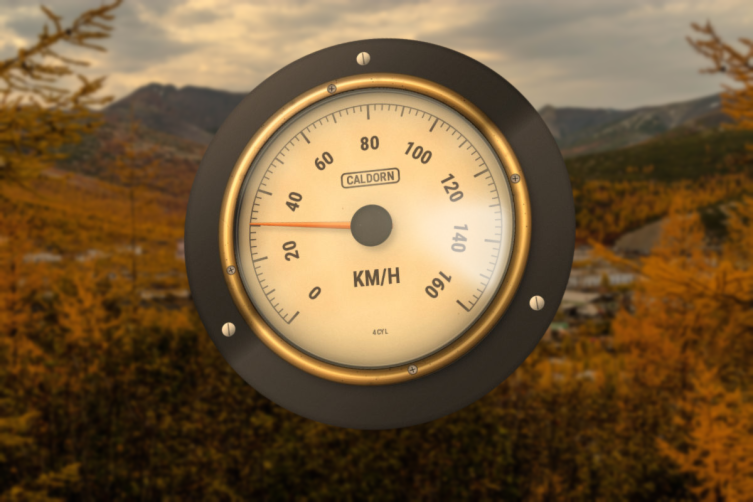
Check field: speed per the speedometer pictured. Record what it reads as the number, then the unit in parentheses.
30 (km/h)
